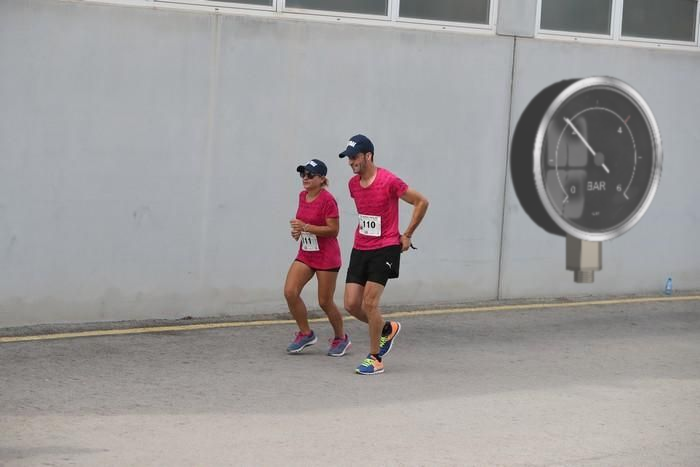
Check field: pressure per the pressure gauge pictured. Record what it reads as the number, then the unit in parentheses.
2 (bar)
